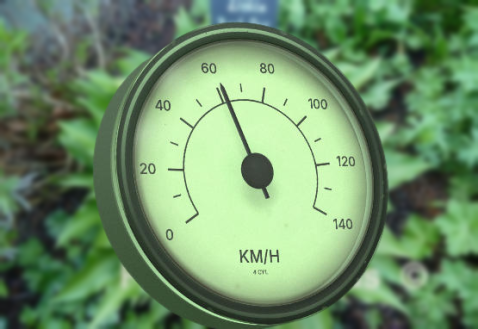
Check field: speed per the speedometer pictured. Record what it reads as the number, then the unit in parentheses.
60 (km/h)
